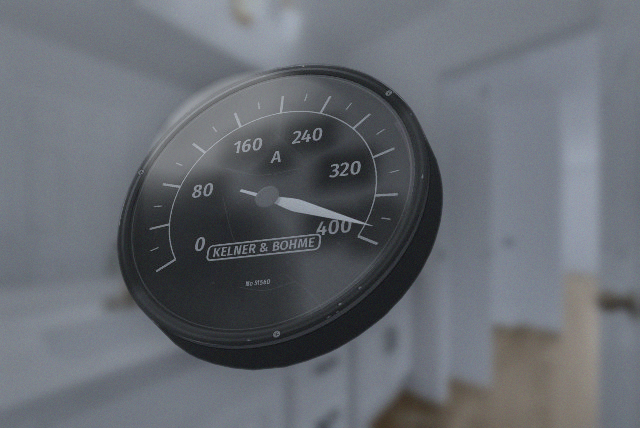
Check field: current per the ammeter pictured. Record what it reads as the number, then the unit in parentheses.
390 (A)
